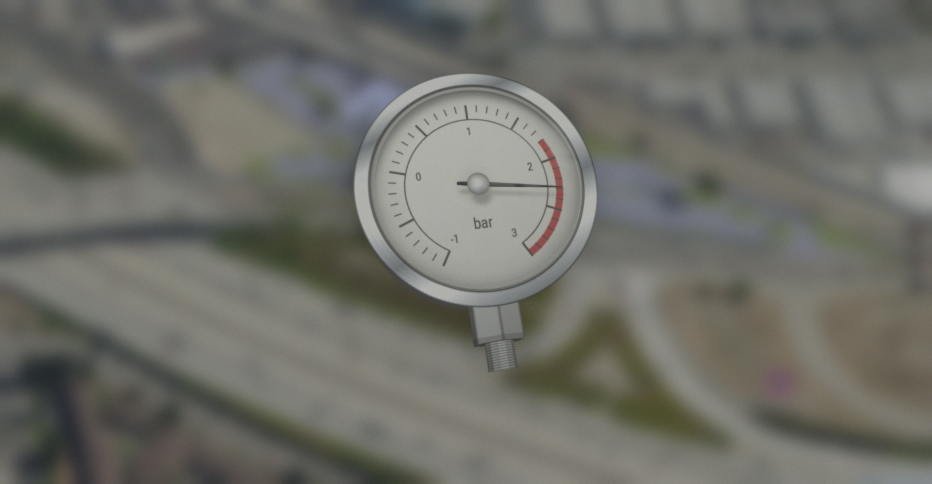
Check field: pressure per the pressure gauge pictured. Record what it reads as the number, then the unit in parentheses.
2.3 (bar)
